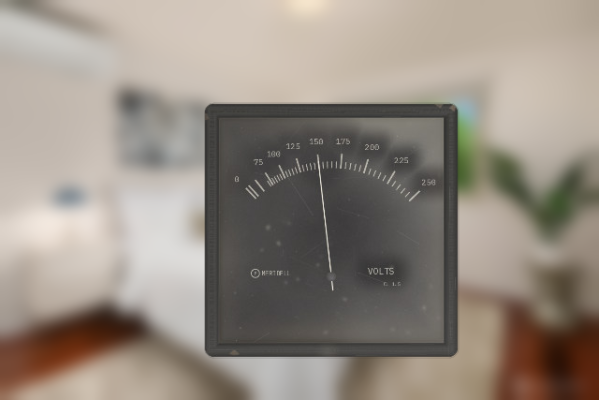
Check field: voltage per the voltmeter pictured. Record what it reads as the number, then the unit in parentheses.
150 (V)
